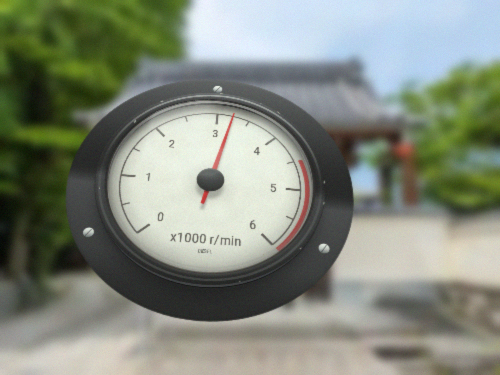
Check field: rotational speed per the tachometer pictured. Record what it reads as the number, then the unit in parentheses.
3250 (rpm)
